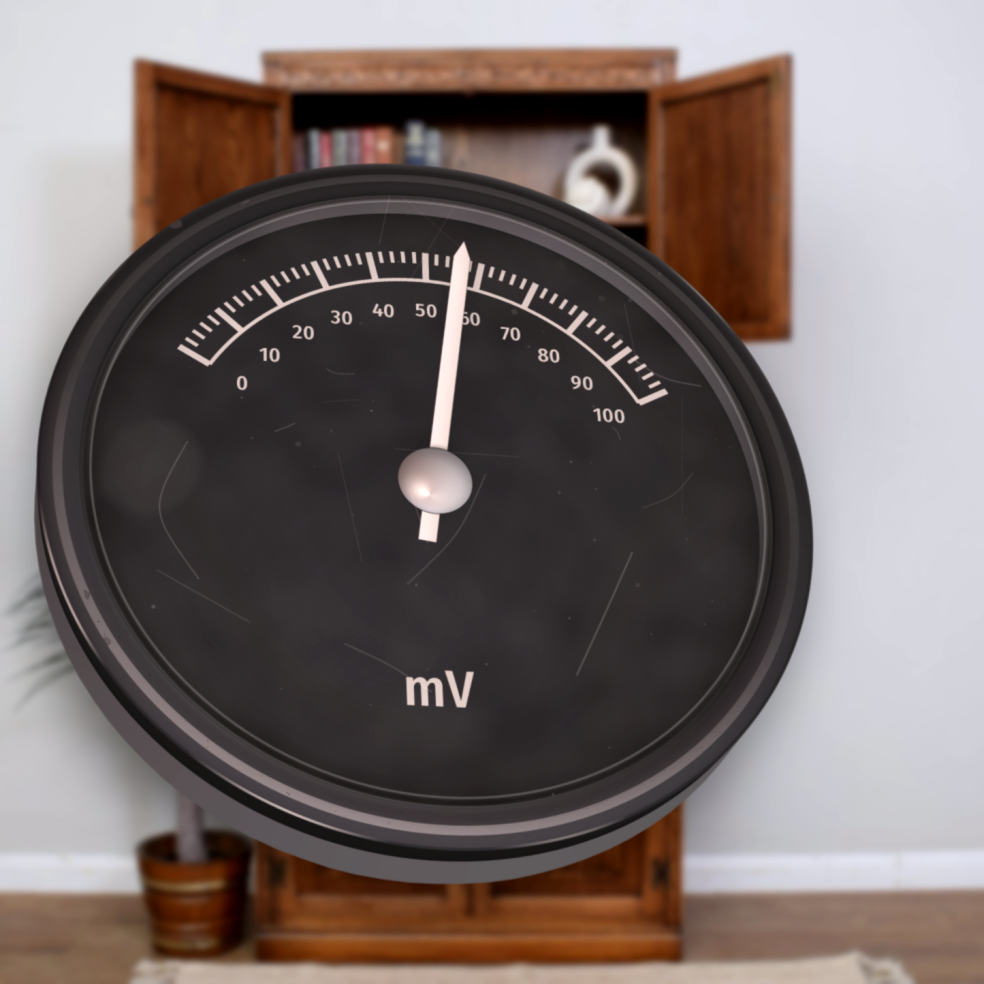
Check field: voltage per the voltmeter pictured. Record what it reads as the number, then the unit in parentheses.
56 (mV)
